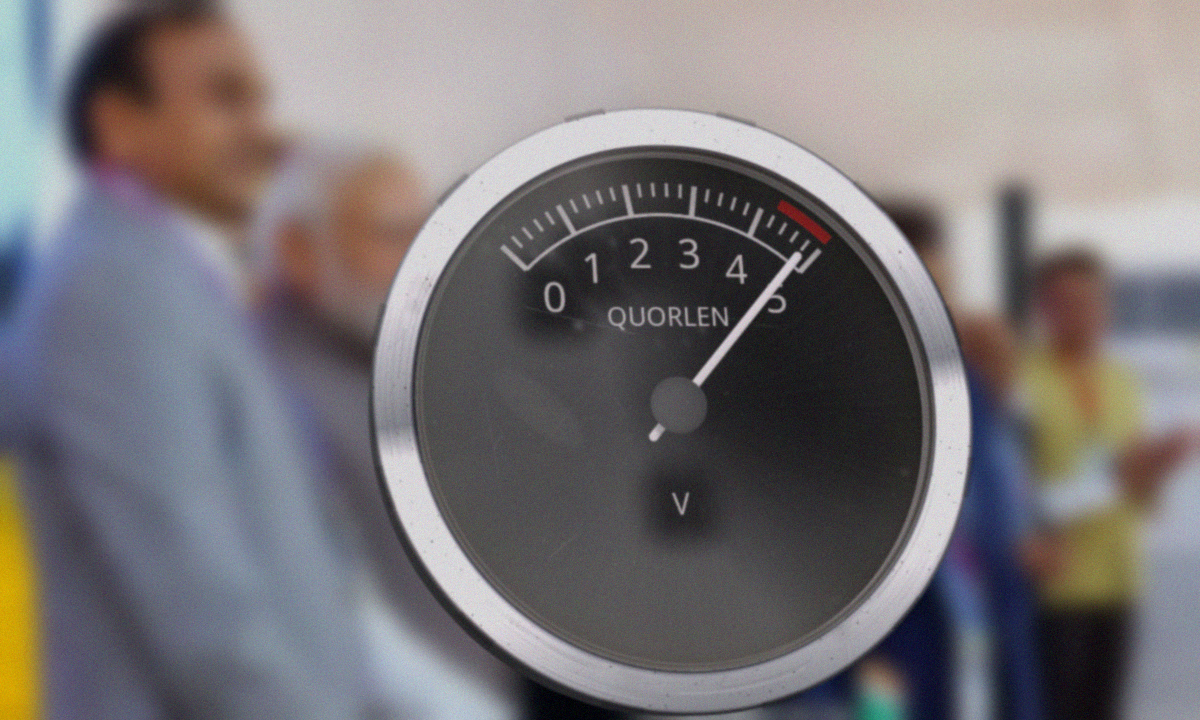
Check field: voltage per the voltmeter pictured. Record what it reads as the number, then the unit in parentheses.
4.8 (V)
